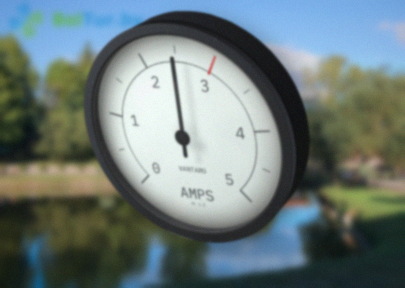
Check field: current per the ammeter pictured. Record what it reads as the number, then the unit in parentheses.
2.5 (A)
